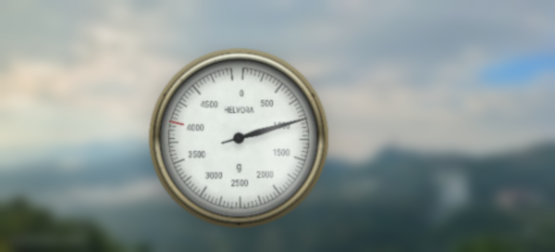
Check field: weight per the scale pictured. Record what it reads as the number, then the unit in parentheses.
1000 (g)
